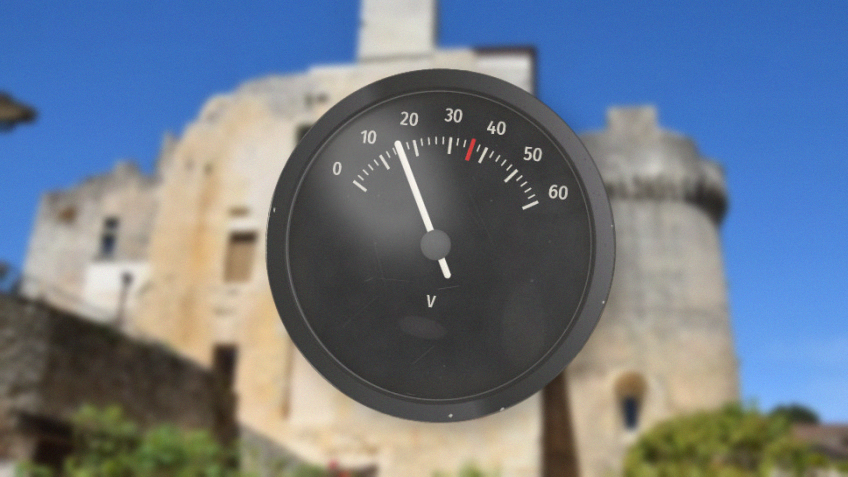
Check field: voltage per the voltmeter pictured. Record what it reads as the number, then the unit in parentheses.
16 (V)
